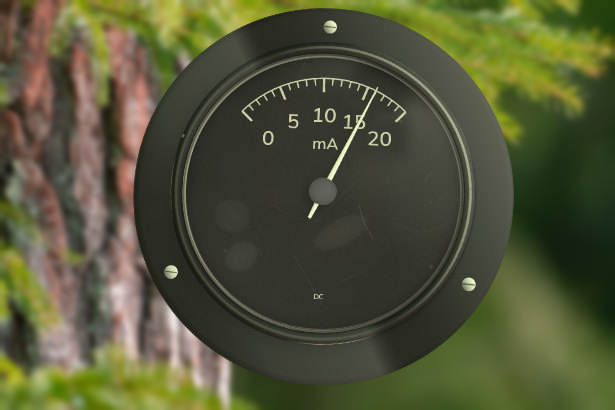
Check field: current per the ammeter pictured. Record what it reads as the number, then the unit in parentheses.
16 (mA)
